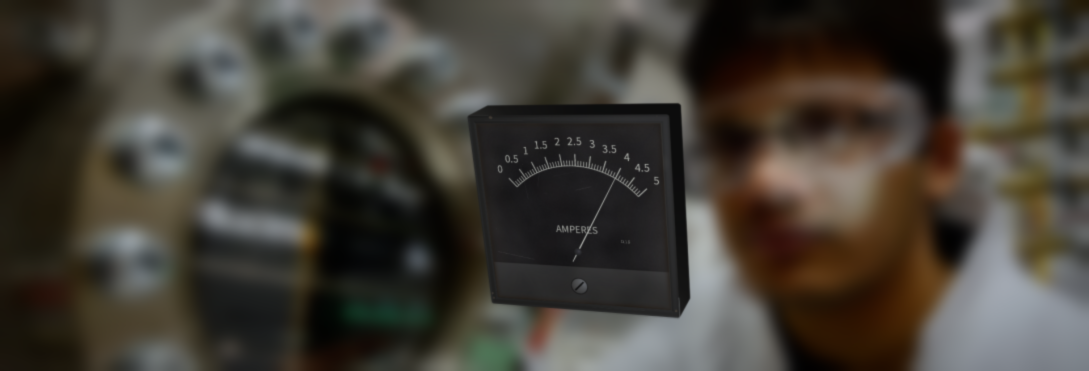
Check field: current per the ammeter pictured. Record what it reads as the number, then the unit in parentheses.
4 (A)
